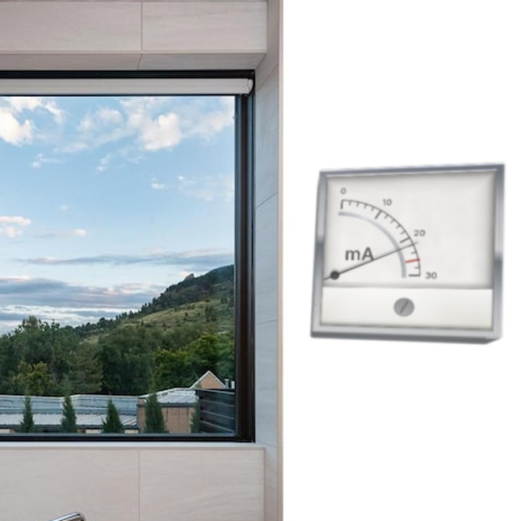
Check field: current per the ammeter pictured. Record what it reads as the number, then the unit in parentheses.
22 (mA)
